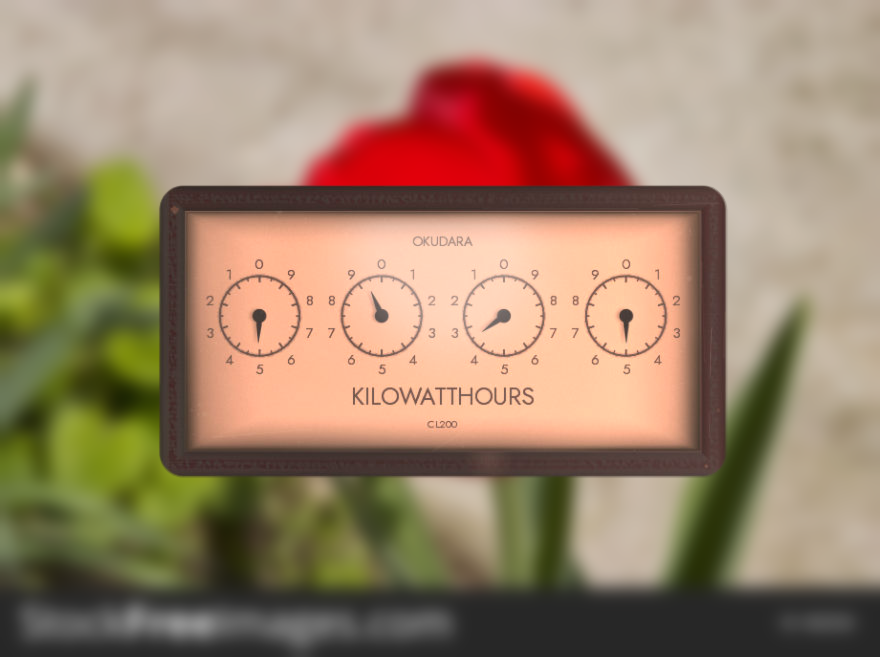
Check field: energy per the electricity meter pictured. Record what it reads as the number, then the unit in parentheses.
4935 (kWh)
